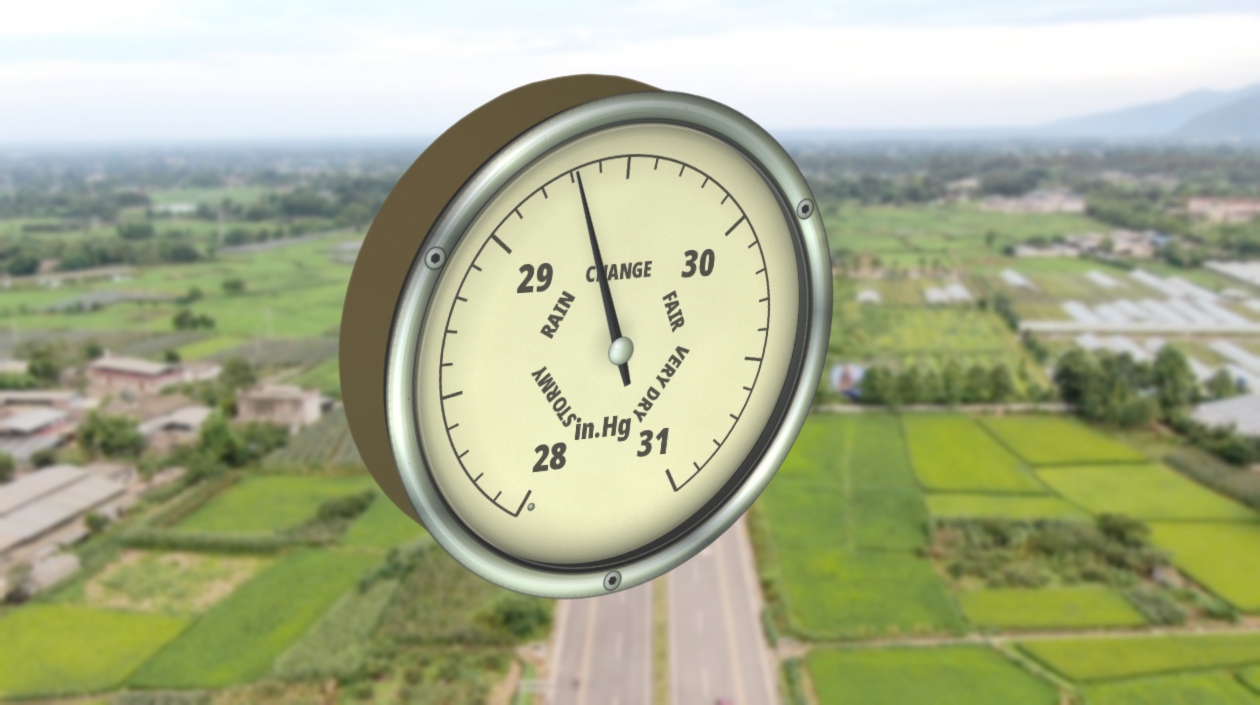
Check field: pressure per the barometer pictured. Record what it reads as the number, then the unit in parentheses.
29.3 (inHg)
